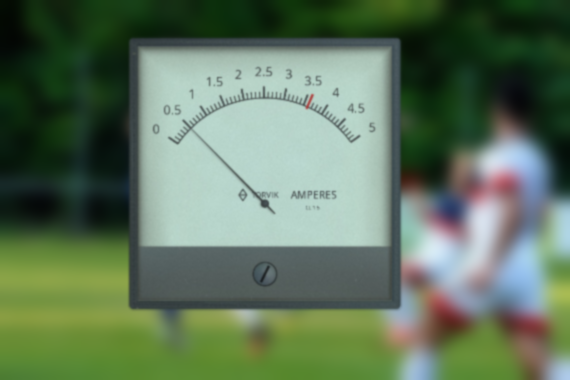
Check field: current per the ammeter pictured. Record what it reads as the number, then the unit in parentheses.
0.5 (A)
